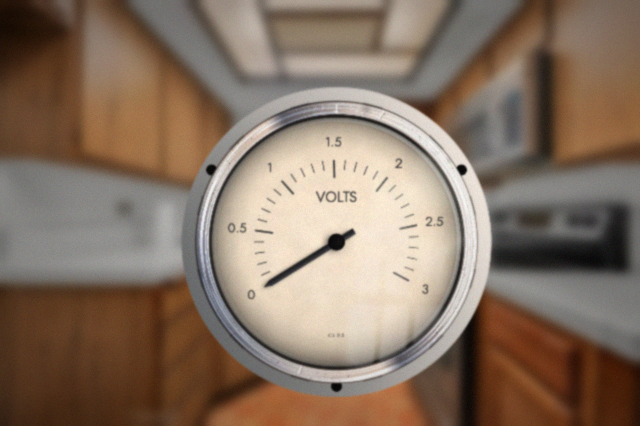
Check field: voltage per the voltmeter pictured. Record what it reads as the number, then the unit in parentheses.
0 (V)
